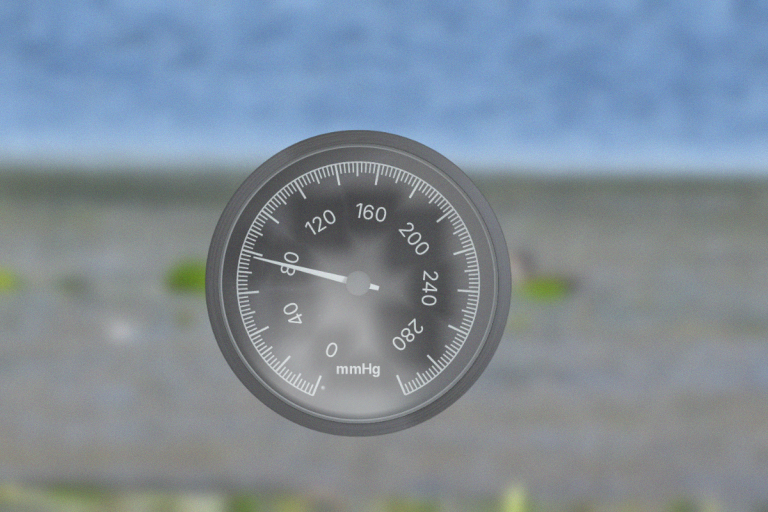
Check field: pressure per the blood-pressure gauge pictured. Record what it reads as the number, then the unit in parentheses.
78 (mmHg)
